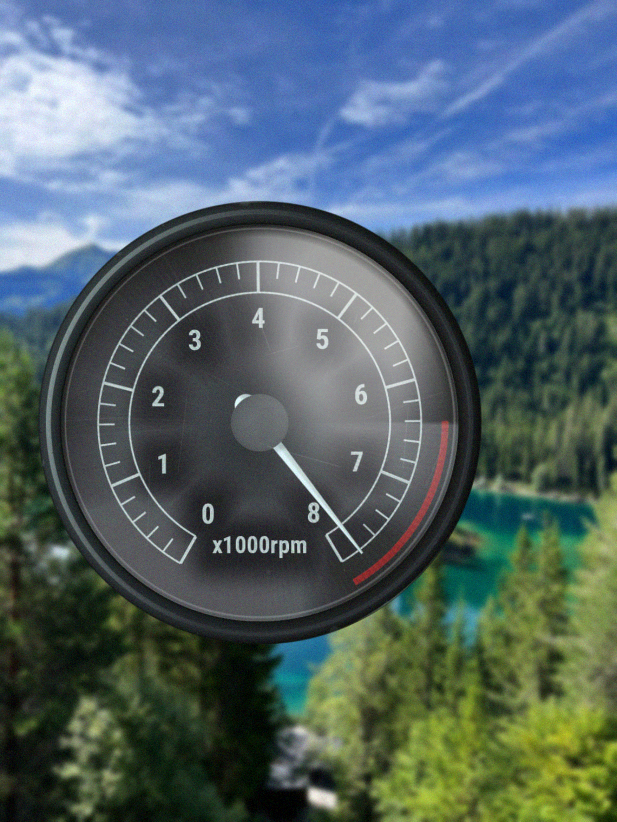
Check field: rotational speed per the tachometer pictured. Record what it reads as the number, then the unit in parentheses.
7800 (rpm)
